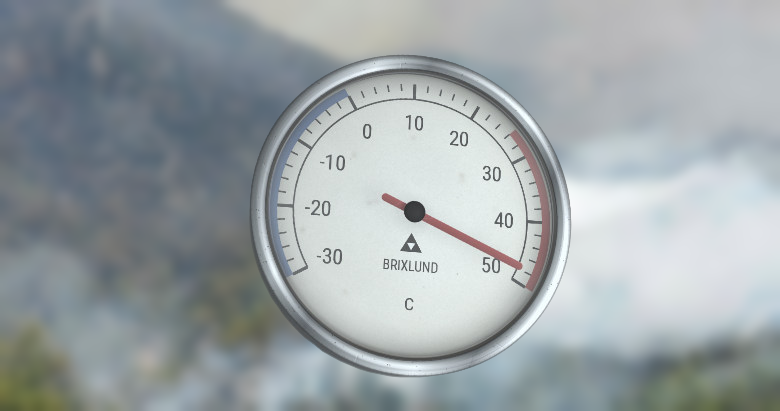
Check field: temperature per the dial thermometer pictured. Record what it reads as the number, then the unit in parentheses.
48 (°C)
